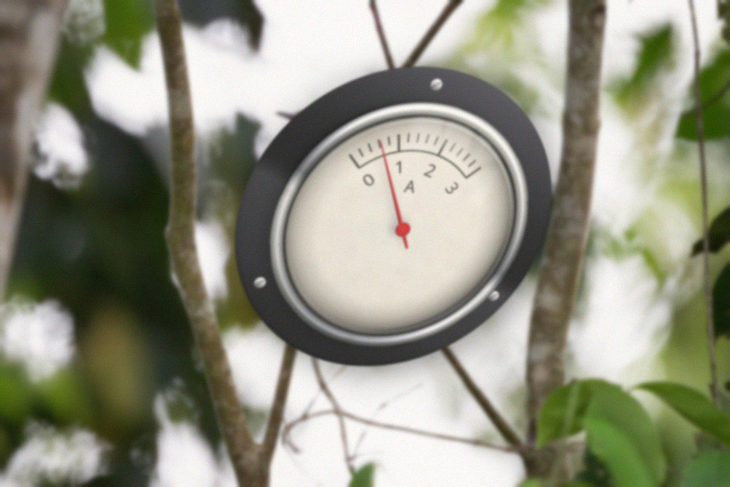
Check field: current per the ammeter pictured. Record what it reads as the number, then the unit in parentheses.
0.6 (A)
